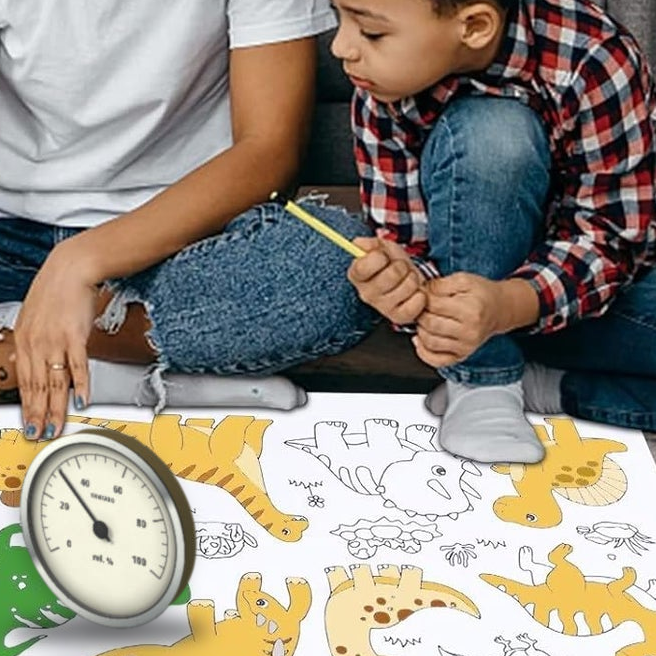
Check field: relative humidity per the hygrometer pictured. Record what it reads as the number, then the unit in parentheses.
32 (%)
